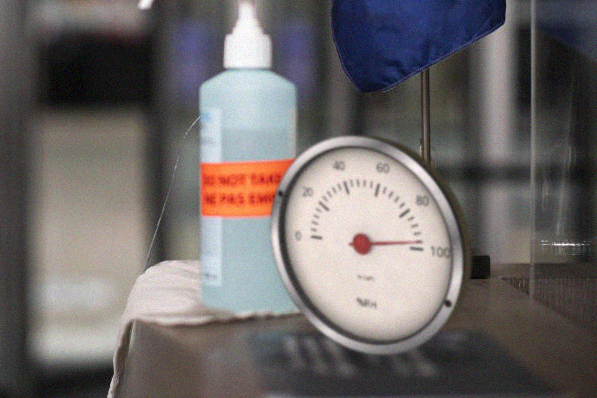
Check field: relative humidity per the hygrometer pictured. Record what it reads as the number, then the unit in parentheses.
96 (%)
